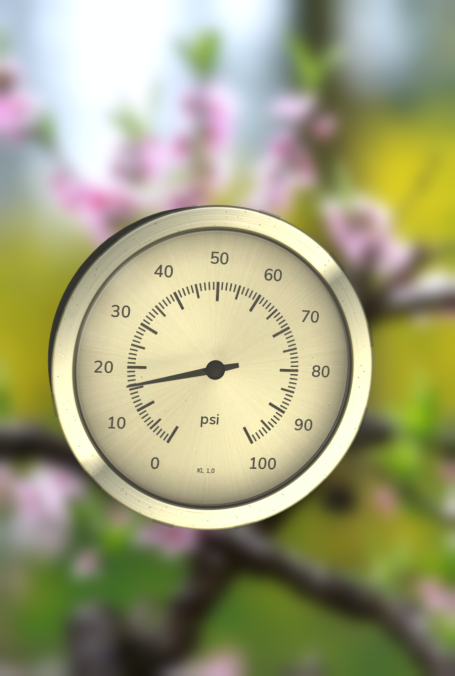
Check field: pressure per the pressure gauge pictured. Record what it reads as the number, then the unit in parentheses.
16 (psi)
